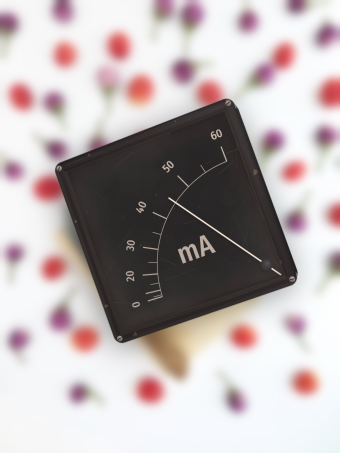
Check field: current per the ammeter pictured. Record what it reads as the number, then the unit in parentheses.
45 (mA)
